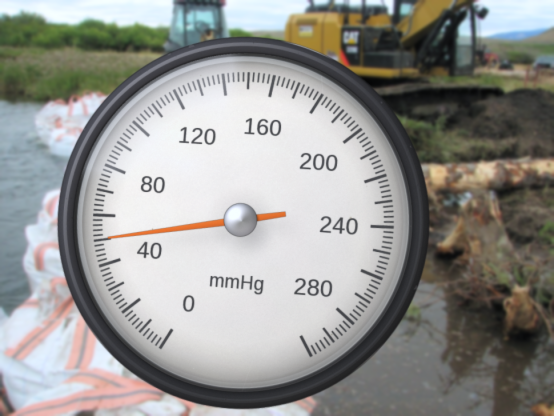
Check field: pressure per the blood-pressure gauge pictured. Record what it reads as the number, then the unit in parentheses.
50 (mmHg)
